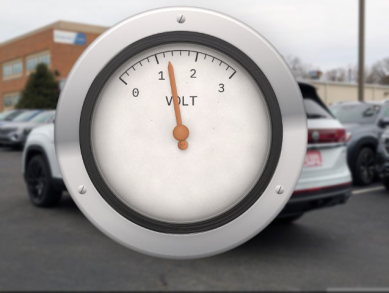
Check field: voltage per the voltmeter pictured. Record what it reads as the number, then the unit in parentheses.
1.3 (V)
